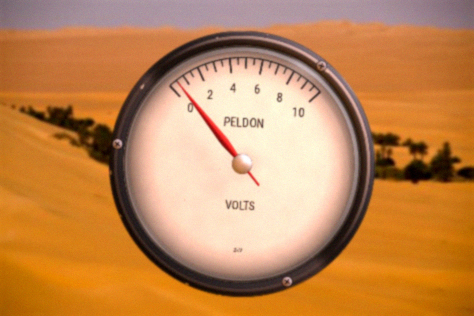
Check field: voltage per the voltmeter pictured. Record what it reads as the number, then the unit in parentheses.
0.5 (V)
